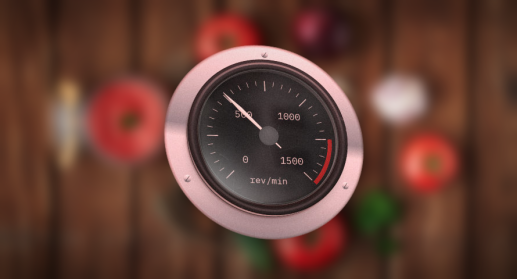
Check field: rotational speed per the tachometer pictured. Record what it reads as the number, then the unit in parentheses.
500 (rpm)
